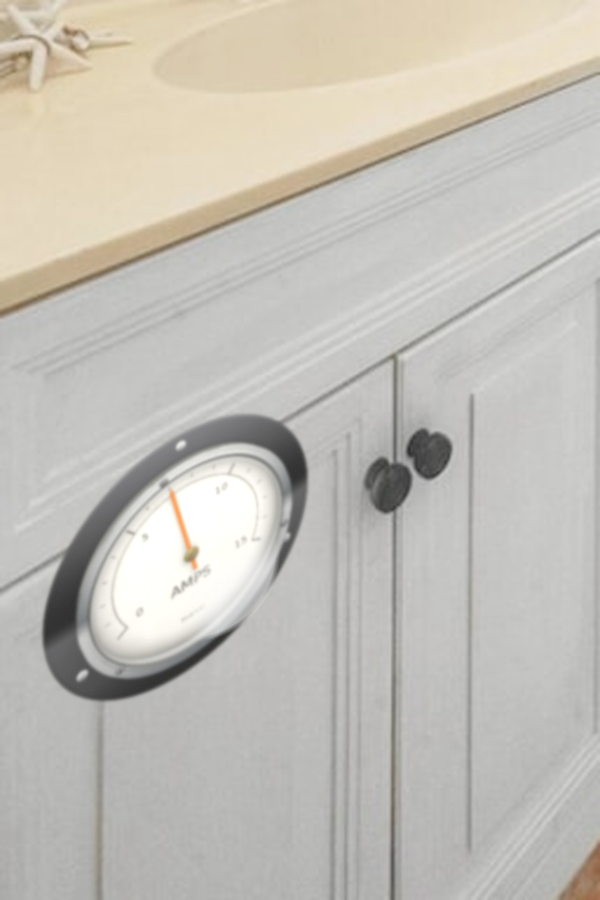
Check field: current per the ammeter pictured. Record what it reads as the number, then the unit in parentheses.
7 (A)
